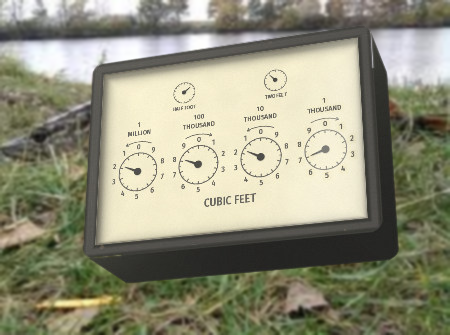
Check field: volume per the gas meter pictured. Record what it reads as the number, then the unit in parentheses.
181700 (ft³)
